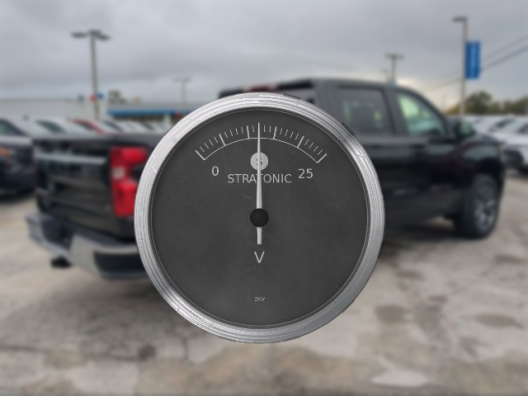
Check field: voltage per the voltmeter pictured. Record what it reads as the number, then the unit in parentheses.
12 (V)
